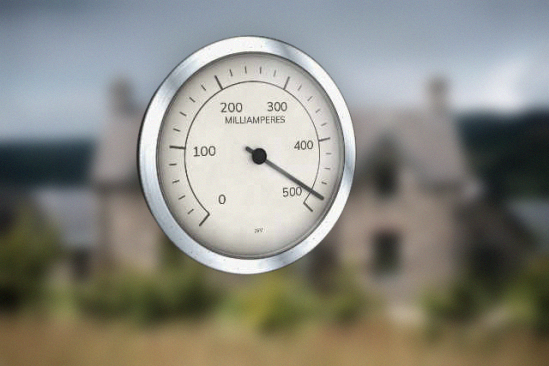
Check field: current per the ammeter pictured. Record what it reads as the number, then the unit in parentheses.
480 (mA)
